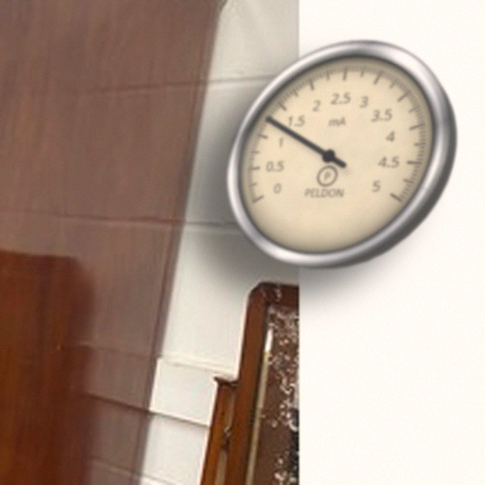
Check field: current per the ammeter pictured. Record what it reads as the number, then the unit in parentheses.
1.25 (mA)
